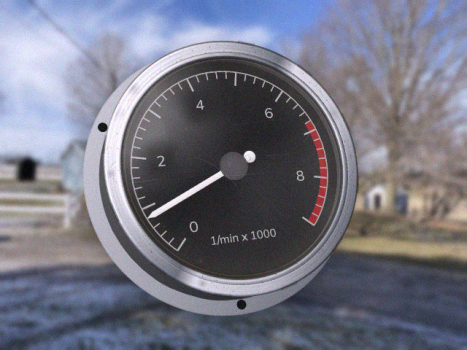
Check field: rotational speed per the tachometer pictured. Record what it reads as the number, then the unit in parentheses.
800 (rpm)
